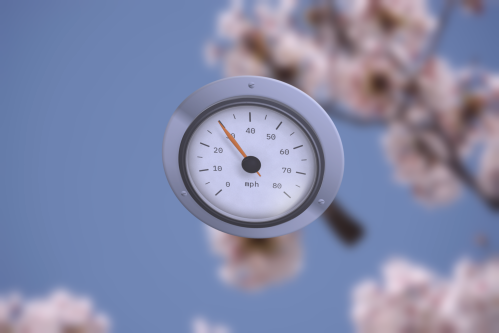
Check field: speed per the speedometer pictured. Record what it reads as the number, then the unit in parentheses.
30 (mph)
